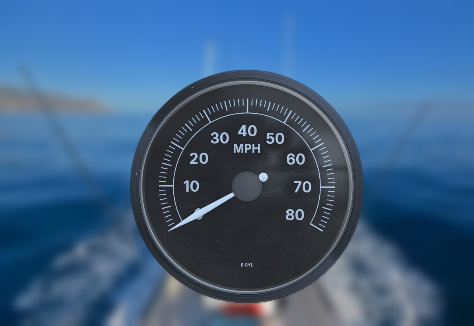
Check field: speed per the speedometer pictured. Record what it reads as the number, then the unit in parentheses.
0 (mph)
